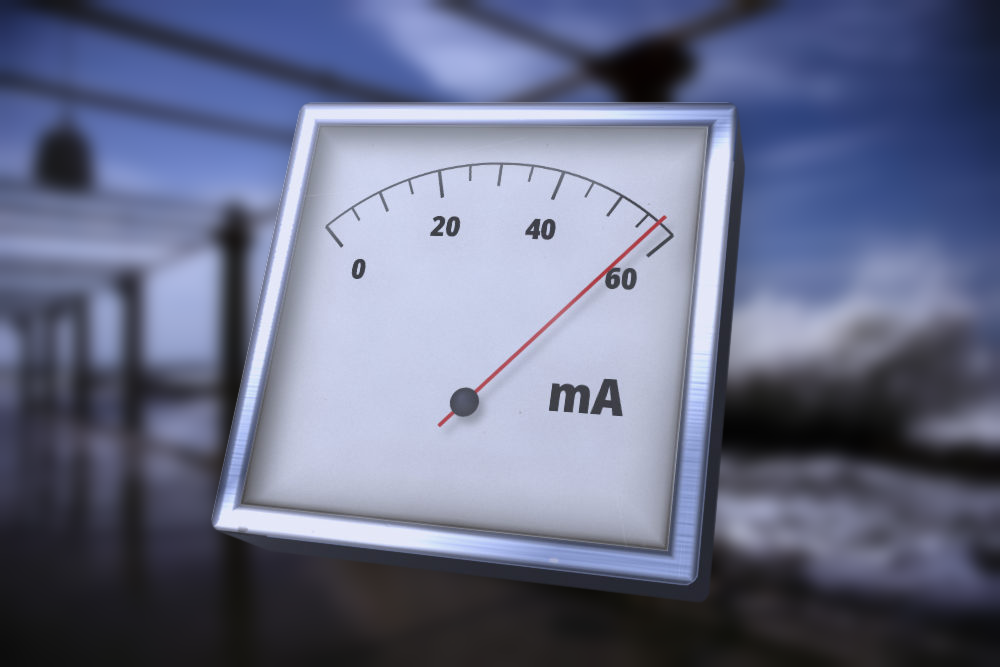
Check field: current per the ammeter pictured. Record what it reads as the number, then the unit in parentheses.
57.5 (mA)
